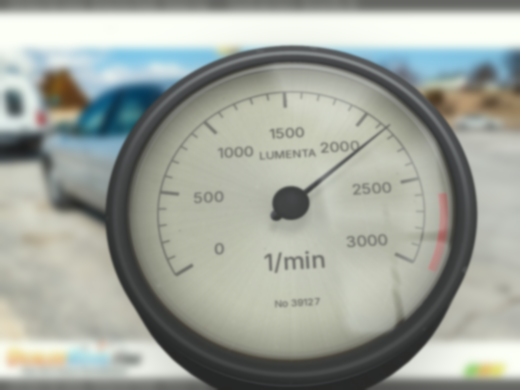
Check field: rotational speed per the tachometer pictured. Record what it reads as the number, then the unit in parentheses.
2150 (rpm)
